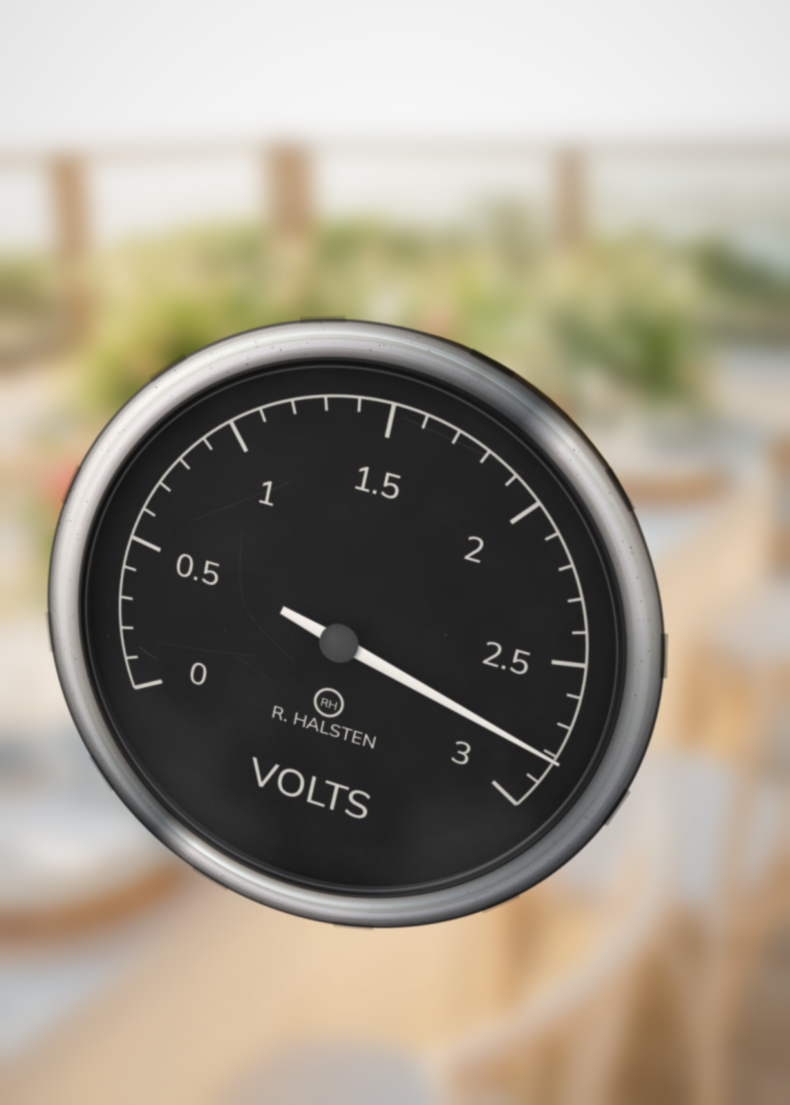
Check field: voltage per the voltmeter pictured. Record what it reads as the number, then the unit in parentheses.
2.8 (V)
